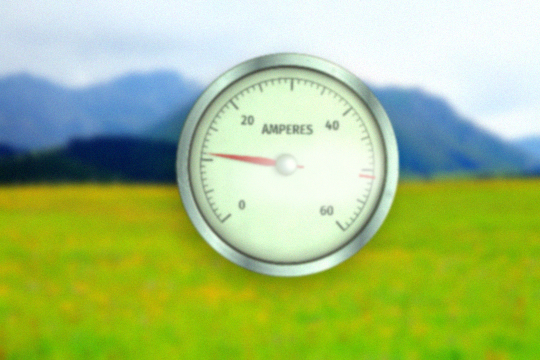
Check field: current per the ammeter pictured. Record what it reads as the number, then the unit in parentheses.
11 (A)
